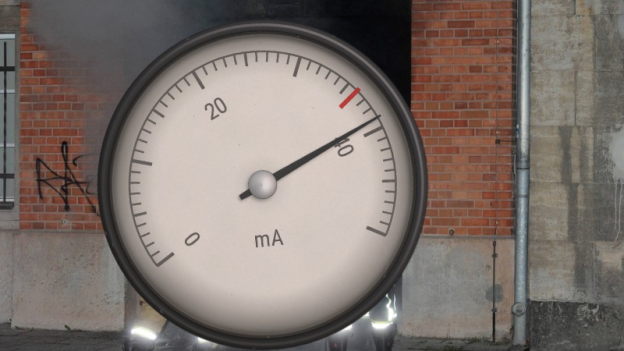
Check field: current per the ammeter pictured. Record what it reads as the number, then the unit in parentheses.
39 (mA)
